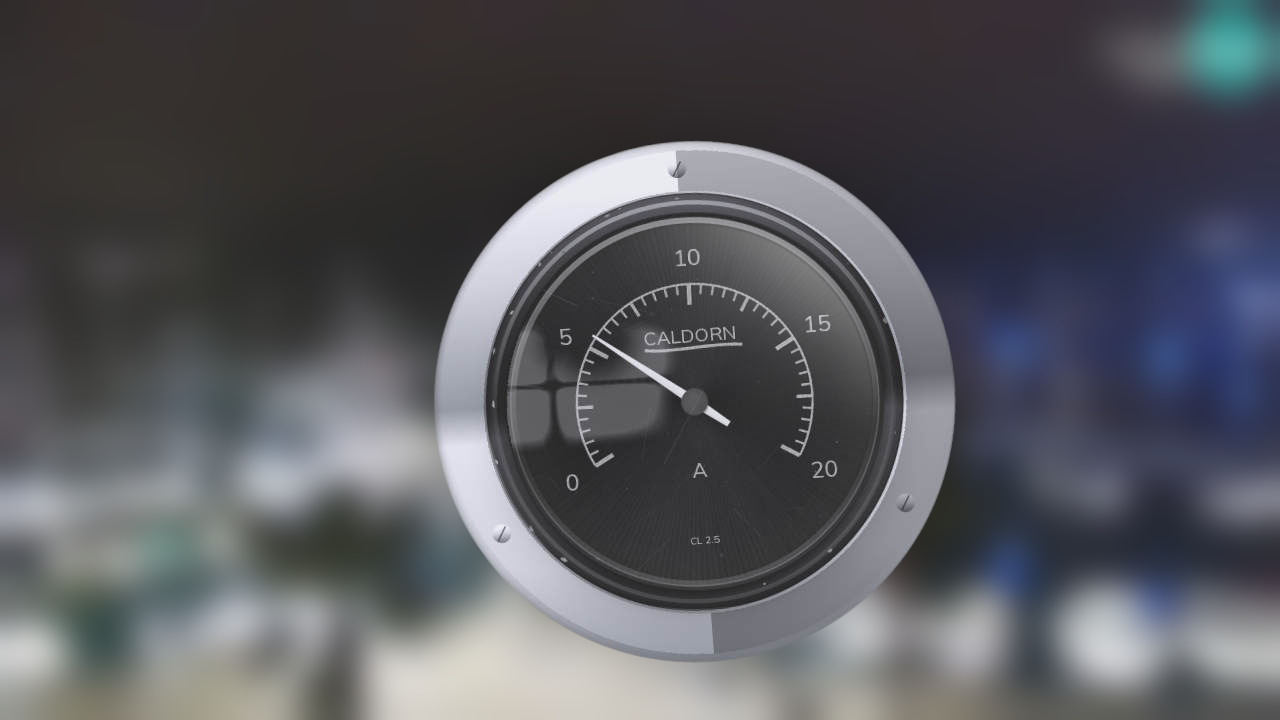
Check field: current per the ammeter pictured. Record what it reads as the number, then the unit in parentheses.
5.5 (A)
